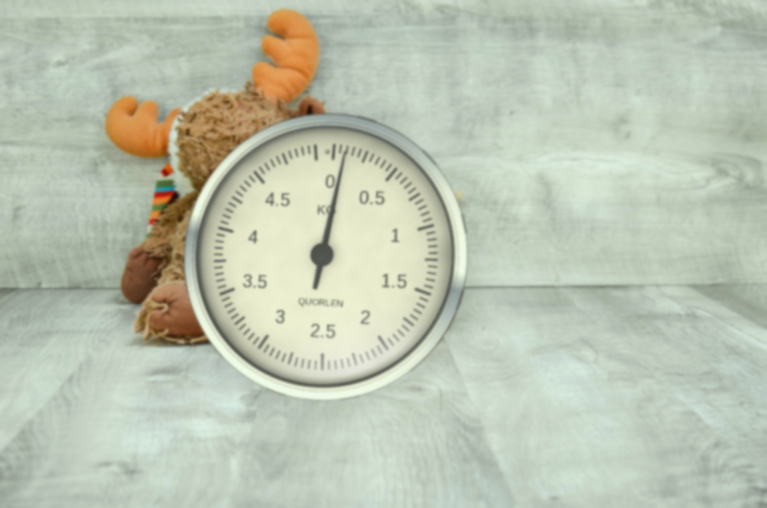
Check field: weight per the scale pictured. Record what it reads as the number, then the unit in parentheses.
0.1 (kg)
